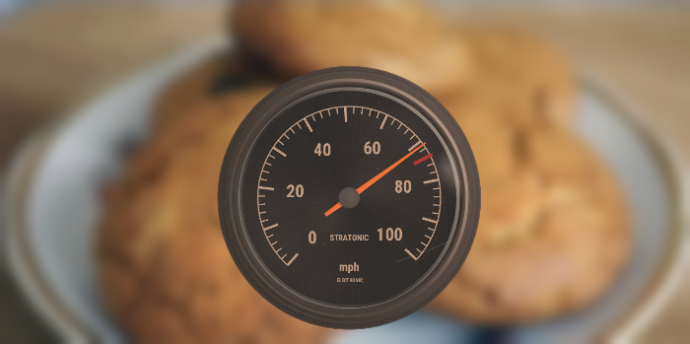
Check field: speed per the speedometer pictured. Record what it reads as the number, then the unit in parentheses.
71 (mph)
